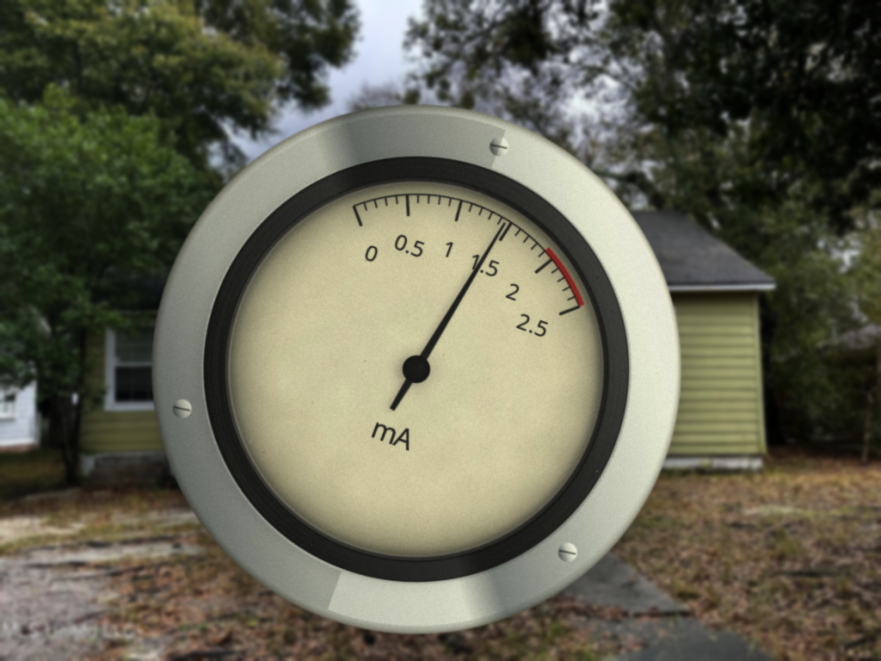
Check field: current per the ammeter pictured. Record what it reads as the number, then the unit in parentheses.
1.45 (mA)
